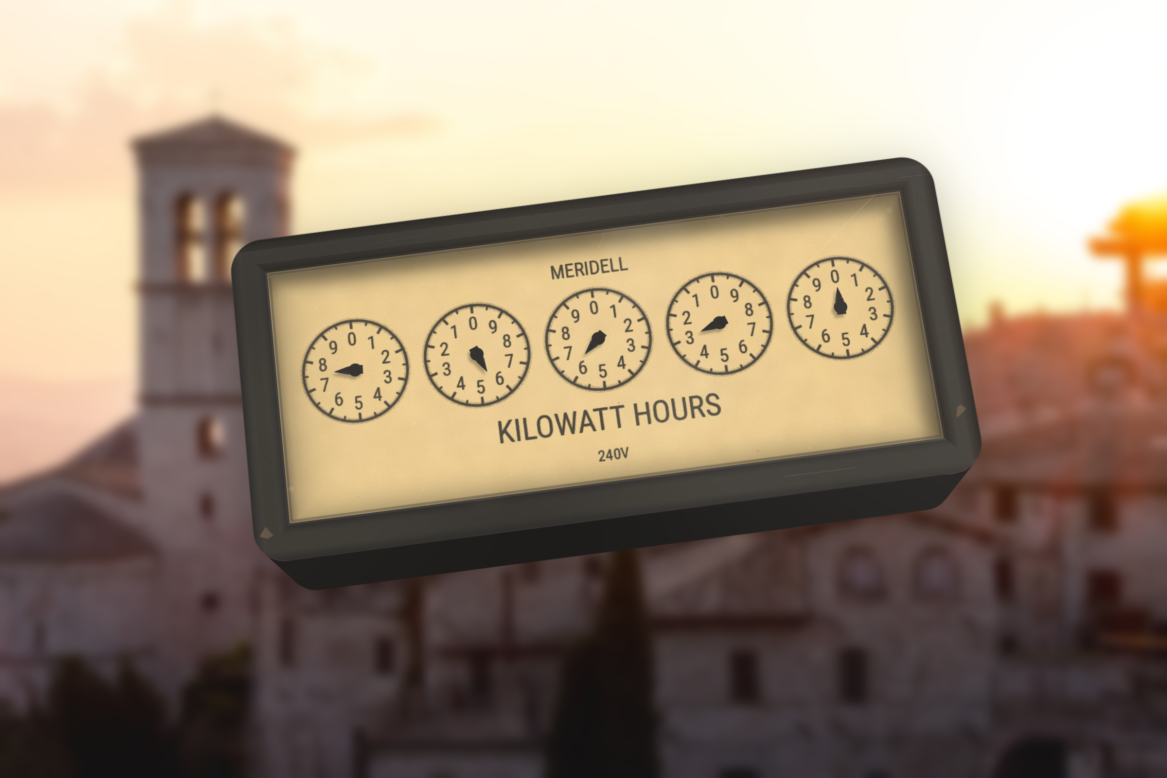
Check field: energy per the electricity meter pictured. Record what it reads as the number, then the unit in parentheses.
75630 (kWh)
